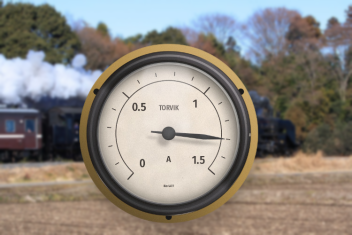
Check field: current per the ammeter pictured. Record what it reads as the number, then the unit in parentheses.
1.3 (A)
